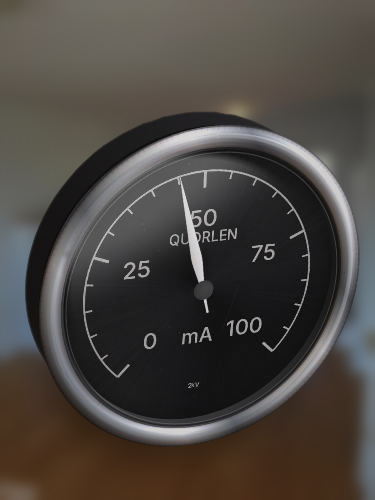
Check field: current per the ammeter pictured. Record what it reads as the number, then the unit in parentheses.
45 (mA)
